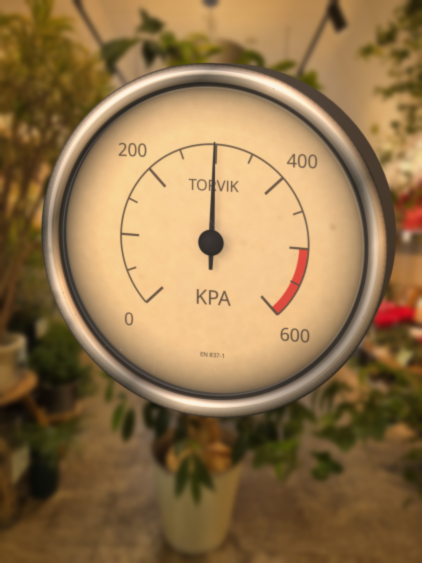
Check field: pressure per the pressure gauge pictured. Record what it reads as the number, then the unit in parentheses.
300 (kPa)
